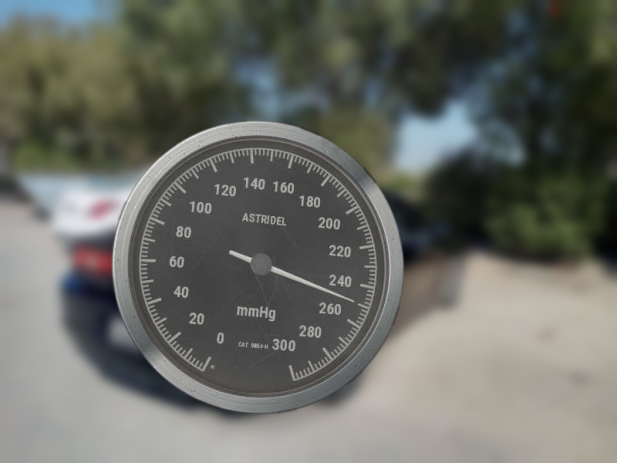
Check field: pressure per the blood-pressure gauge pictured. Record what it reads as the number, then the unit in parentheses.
250 (mmHg)
